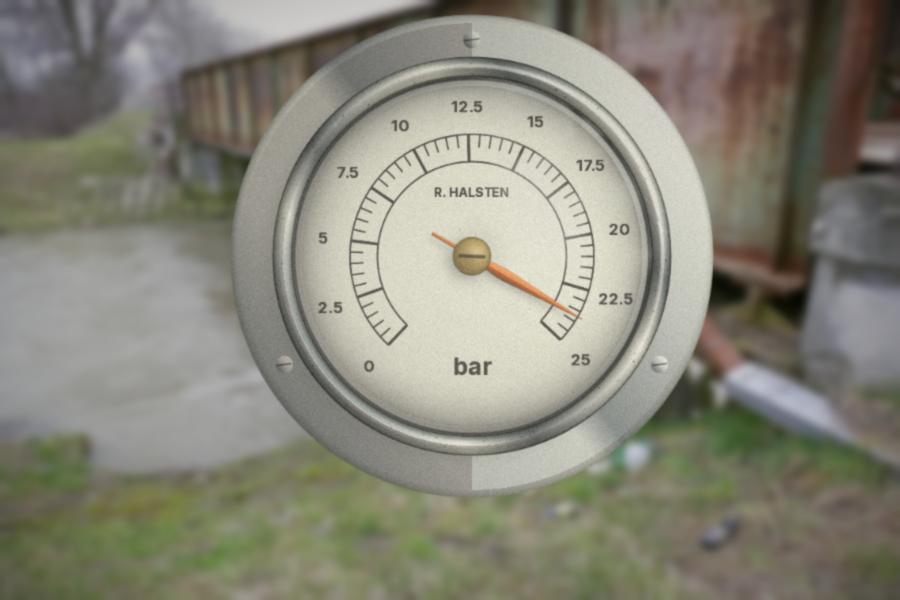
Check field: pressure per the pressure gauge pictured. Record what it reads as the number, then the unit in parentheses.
23.75 (bar)
